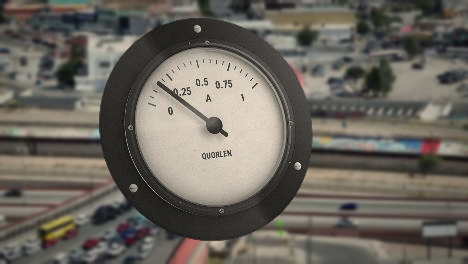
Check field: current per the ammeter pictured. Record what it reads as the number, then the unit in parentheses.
0.15 (A)
